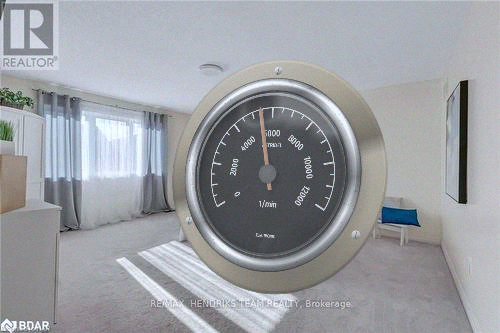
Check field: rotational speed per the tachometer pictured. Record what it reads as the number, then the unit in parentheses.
5500 (rpm)
